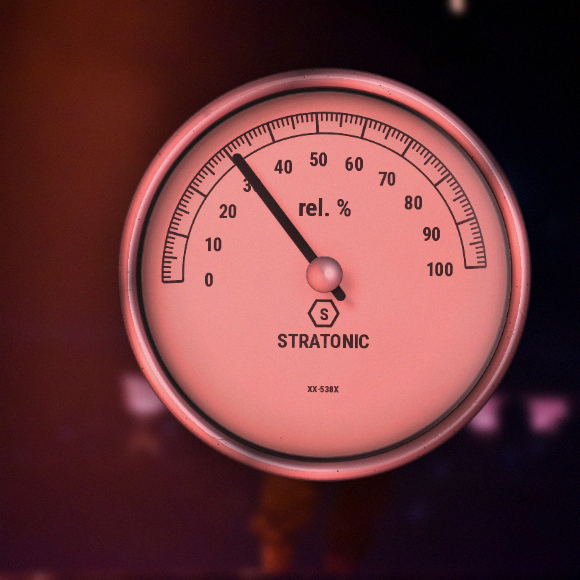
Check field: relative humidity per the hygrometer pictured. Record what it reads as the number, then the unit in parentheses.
31 (%)
